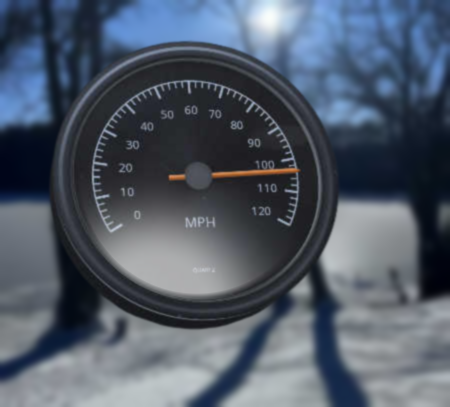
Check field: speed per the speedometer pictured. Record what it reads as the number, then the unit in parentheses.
104 (mph)
